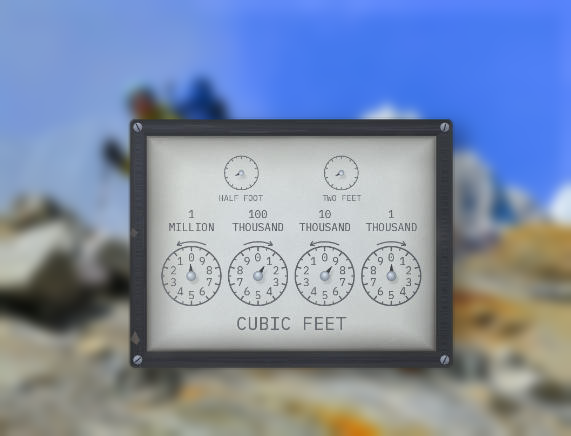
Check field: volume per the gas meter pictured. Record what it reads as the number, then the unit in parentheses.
9000 (ft³)
